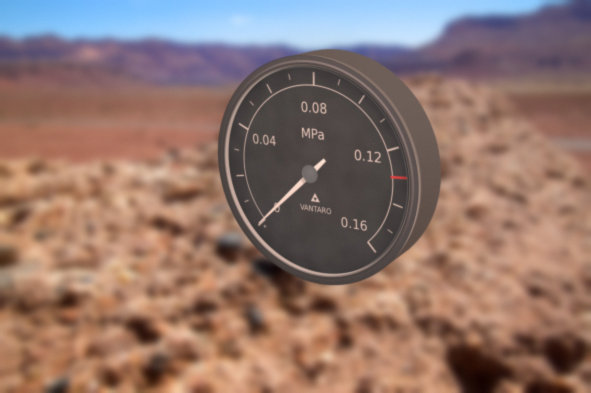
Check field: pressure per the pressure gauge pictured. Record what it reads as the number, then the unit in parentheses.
0 (MPa)
